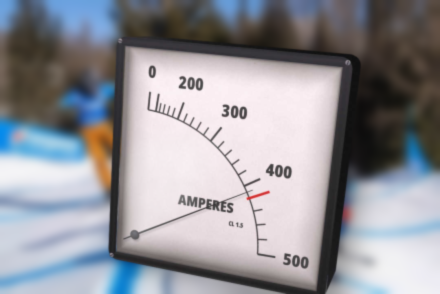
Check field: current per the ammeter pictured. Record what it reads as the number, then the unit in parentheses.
410 (A)
